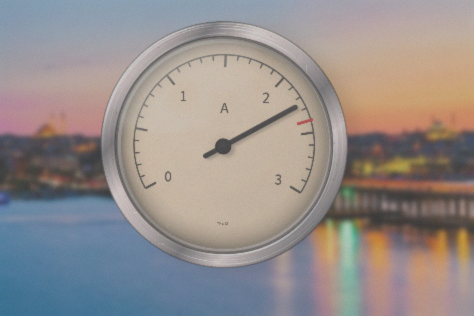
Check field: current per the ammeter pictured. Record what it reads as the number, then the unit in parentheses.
2.25 (A)
